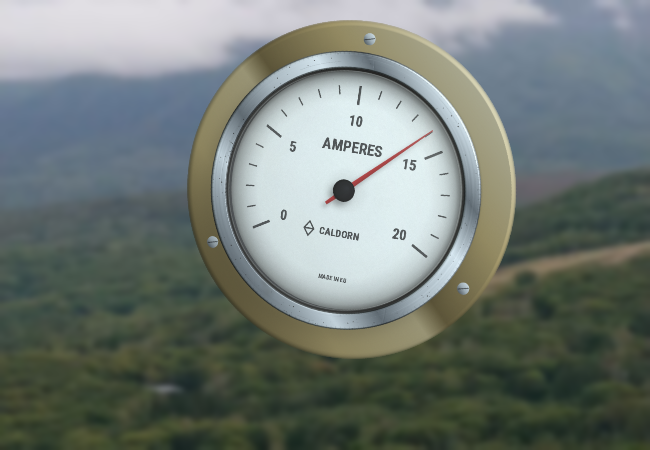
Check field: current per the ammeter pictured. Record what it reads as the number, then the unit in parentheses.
14 (A)
